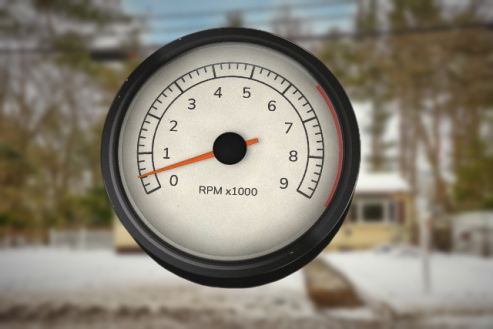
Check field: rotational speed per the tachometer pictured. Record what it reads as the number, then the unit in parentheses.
400 (rpm)
